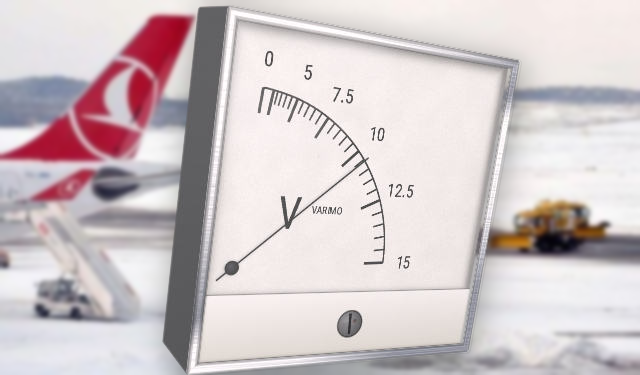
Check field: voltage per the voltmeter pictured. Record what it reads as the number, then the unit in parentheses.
10.5 (V)
